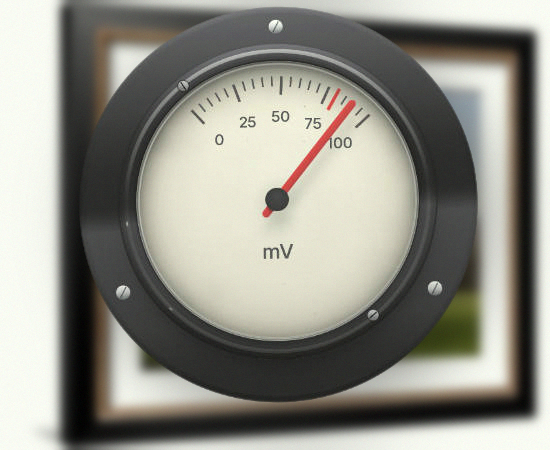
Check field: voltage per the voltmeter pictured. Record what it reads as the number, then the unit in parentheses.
90 (mV)
